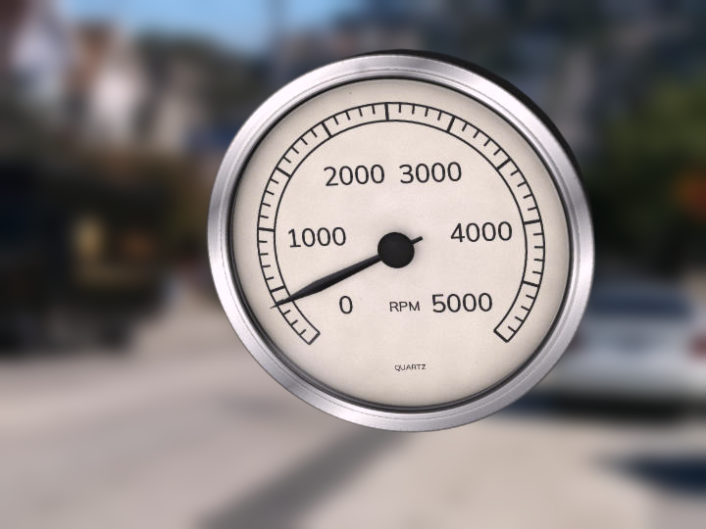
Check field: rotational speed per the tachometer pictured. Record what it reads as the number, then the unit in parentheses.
400 (rpm)
